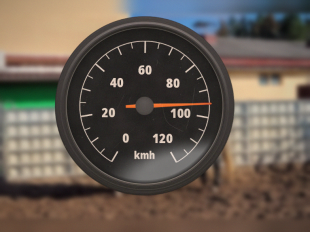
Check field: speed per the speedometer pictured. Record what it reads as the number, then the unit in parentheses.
95 (km/h)
